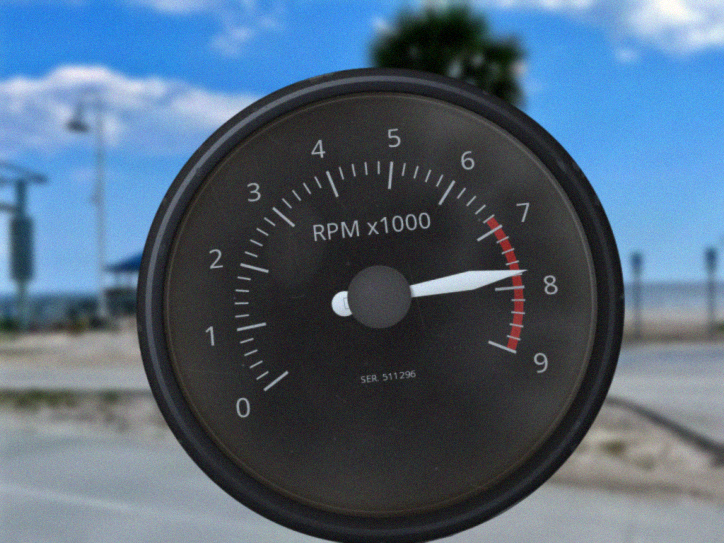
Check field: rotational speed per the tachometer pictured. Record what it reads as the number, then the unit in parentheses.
7800 (rpm)
